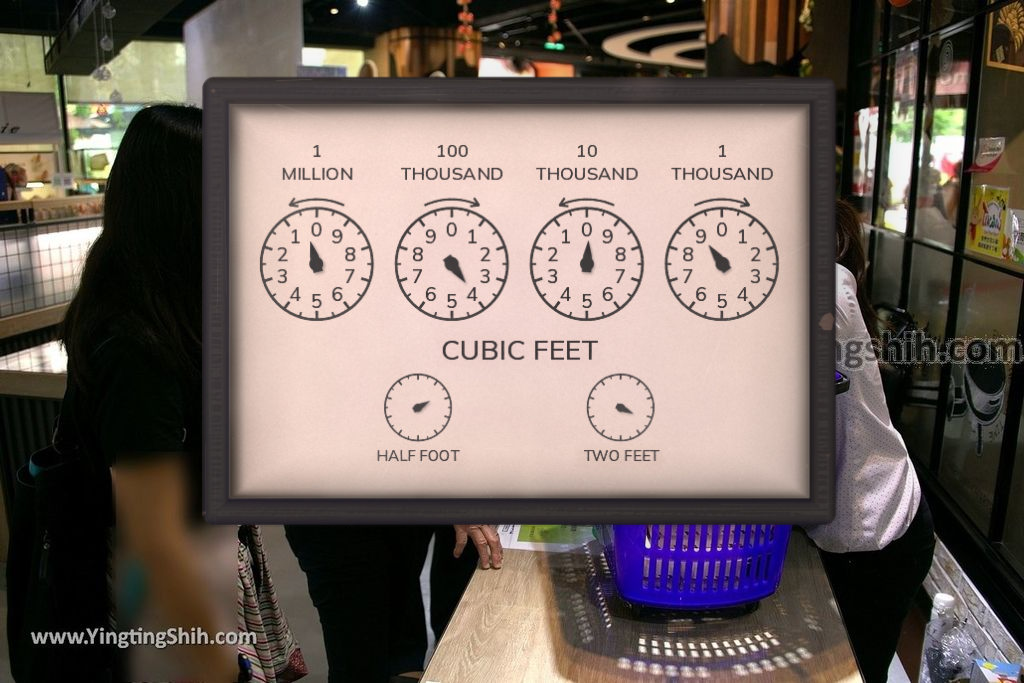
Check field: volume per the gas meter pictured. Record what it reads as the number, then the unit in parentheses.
39900 (ft³)
